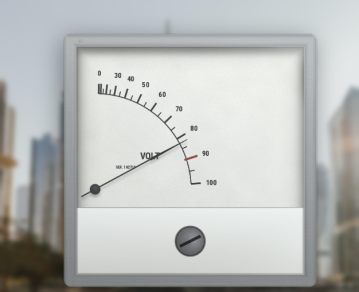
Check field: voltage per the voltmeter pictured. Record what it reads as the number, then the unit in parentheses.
82.5 (V)
